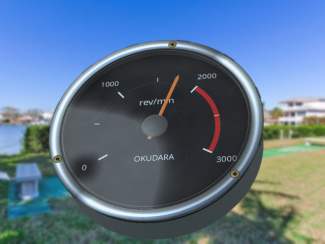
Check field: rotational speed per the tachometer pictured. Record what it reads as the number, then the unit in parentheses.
1750 (rpm)
